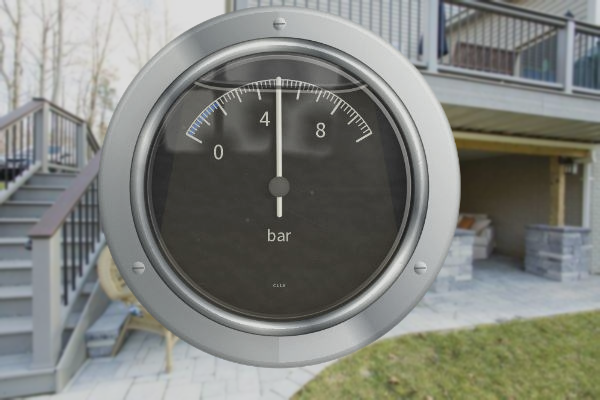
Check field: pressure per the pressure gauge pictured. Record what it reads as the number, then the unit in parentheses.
5 (bar)
